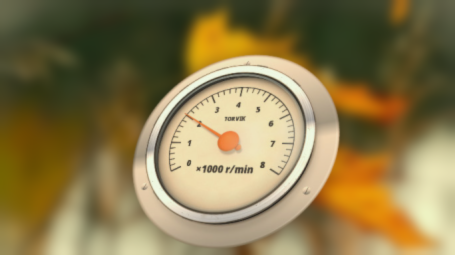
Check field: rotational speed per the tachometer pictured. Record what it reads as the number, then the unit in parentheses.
2000 (rpm)
